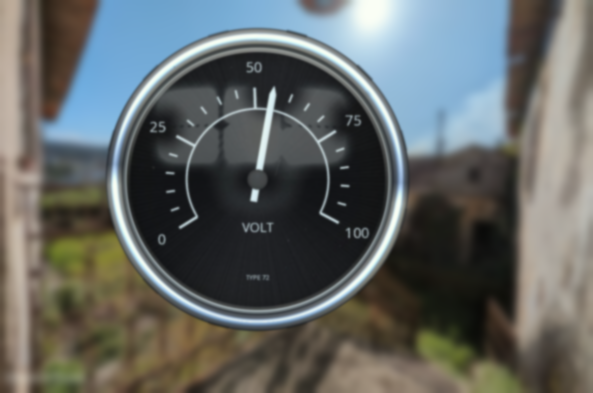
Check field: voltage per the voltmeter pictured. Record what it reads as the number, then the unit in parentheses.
55 (V)
